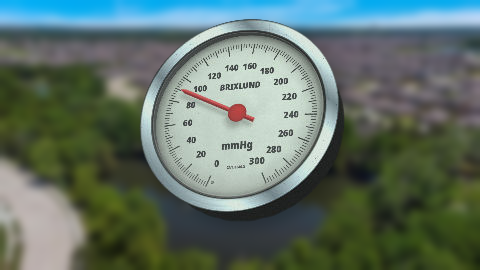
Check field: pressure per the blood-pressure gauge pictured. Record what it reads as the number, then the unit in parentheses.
90 (mmHg)
